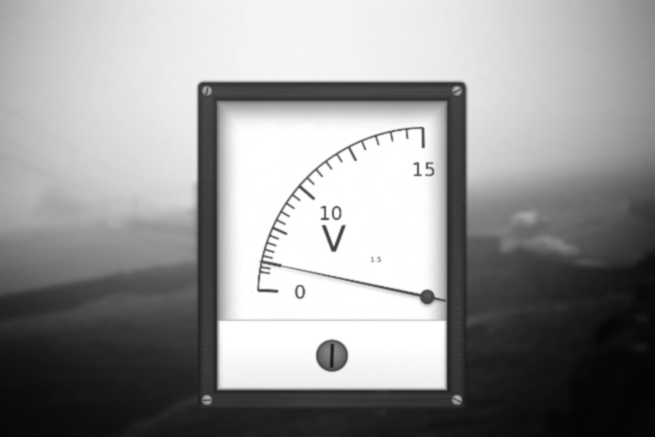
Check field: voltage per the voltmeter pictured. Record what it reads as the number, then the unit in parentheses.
5 (V)
